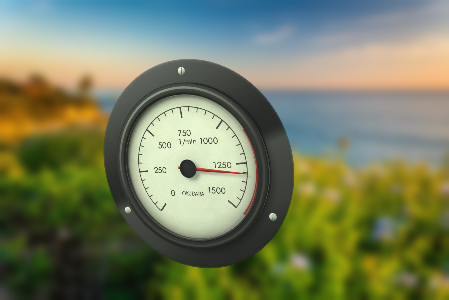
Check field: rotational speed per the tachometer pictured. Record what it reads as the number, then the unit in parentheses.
1300 (rpm)
